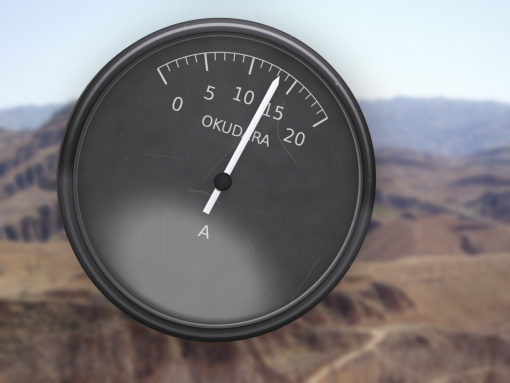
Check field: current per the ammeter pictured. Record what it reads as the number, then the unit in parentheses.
13 (A)
